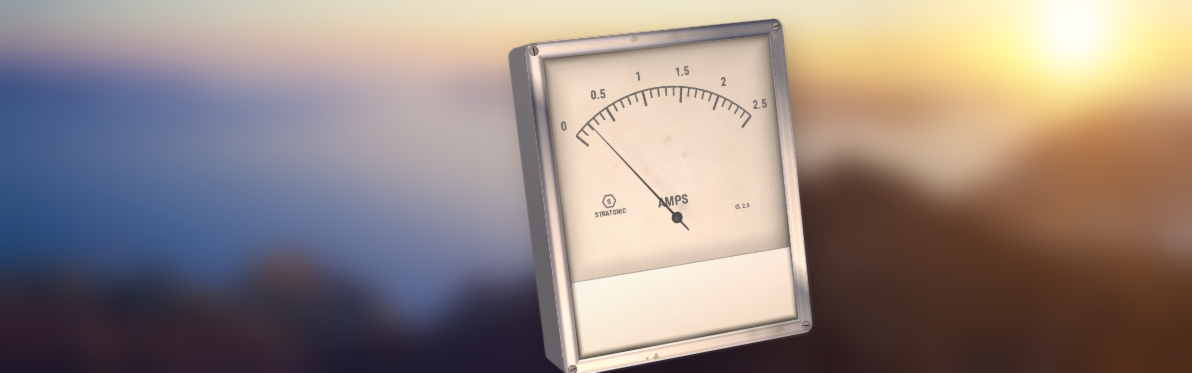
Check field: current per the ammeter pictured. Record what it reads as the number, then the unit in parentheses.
0.2 (A)
